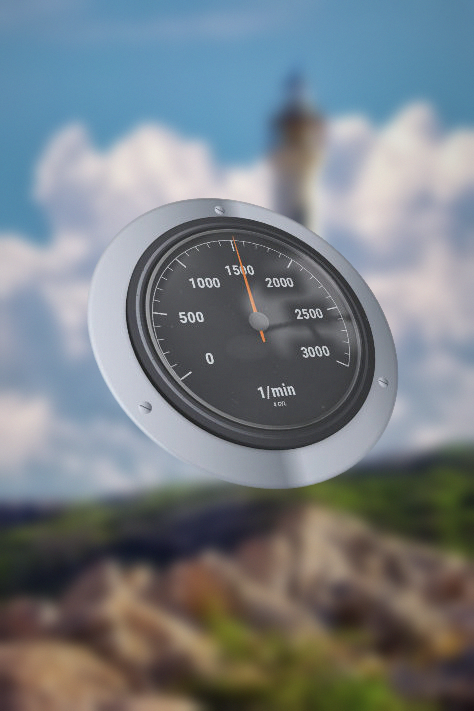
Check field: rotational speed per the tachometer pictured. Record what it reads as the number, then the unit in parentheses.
1500 (rpm)
